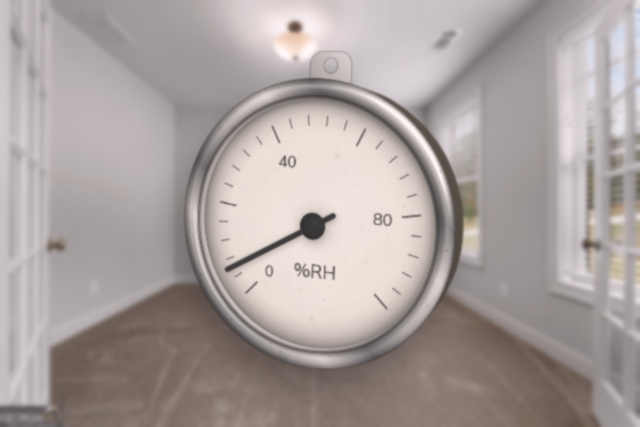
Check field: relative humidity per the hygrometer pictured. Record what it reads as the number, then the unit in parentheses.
6 (%)
